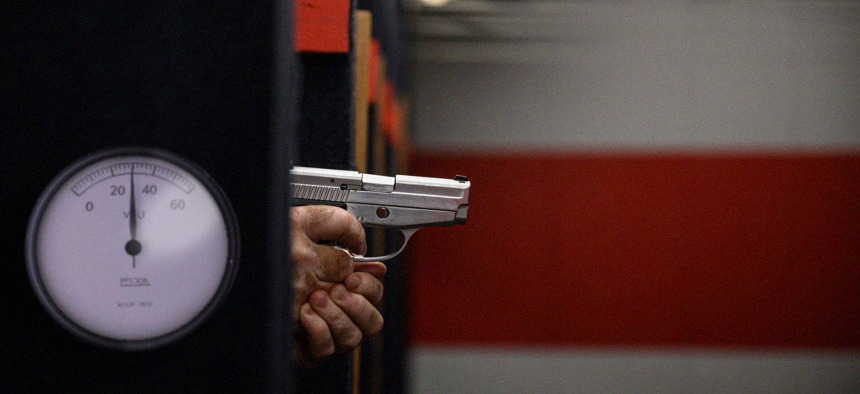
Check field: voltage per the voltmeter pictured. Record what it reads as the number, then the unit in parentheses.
30 (V)
